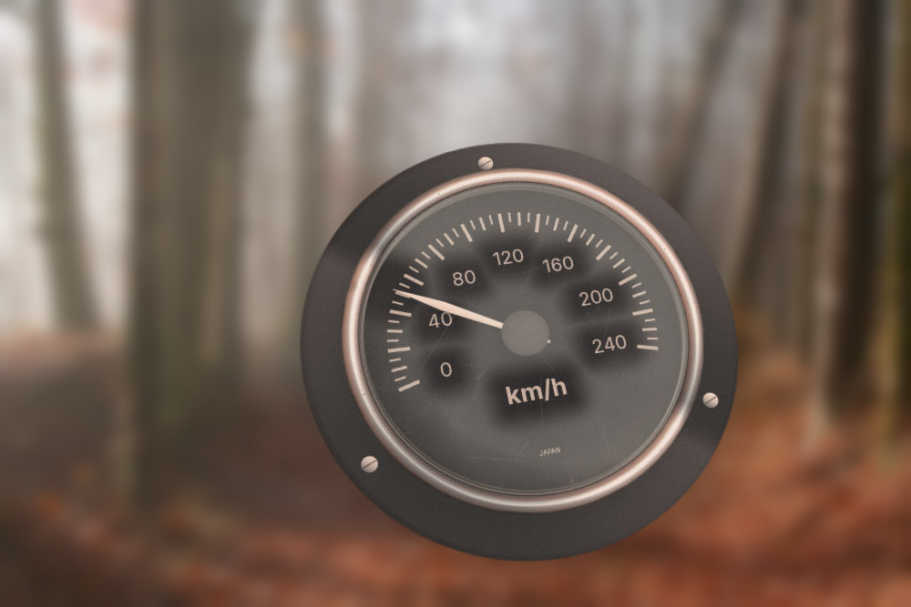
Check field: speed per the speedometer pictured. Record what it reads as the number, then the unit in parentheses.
50 (km/h)
